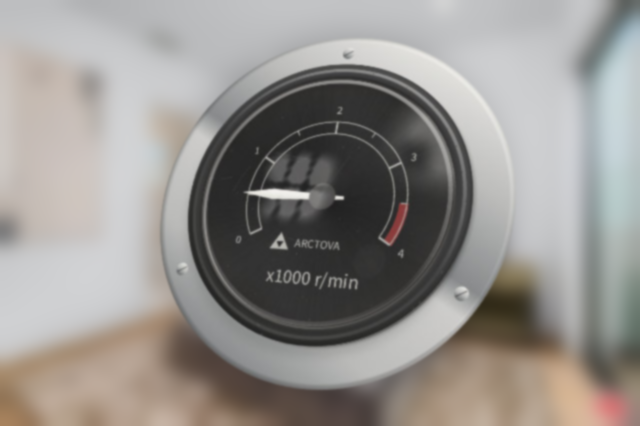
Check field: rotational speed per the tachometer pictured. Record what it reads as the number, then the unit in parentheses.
500 (rpm)
